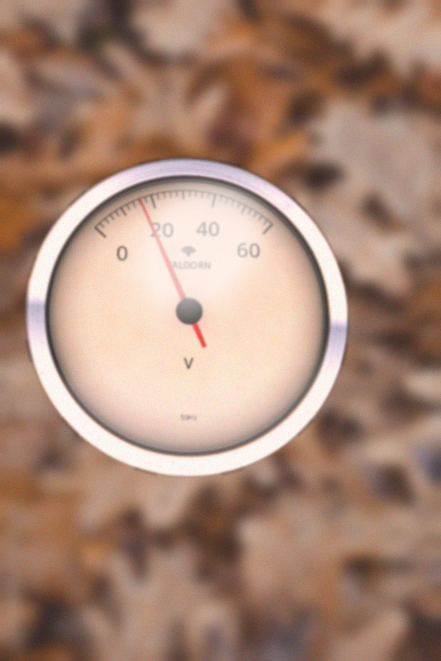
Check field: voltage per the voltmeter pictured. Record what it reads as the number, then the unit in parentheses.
16 (V)
